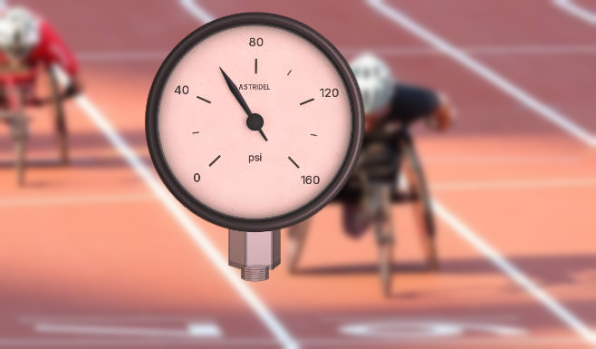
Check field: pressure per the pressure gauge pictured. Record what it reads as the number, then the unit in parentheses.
60 (psi)
